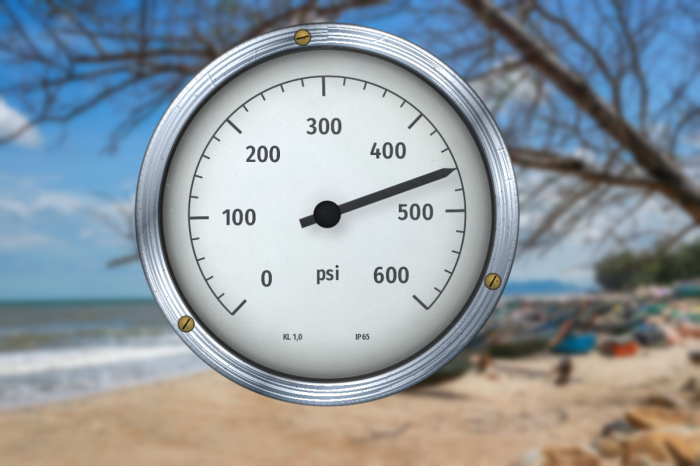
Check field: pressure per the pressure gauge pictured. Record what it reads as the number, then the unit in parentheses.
460 (psi)
